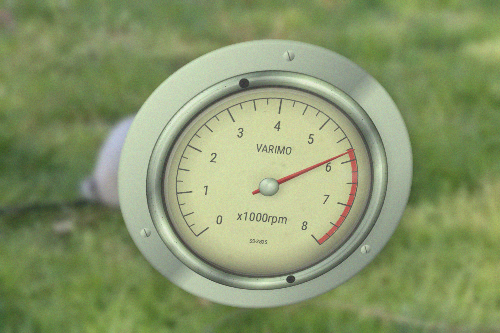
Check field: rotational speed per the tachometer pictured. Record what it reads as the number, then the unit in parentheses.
5750 (rpm)
